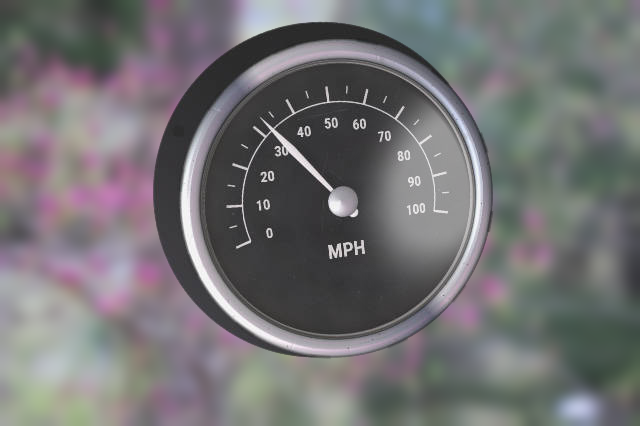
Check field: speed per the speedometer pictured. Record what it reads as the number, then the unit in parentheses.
32.5 (mph)
